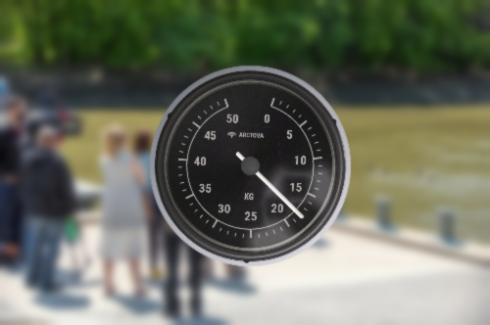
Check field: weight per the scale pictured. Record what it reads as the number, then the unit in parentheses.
18 (kg)
